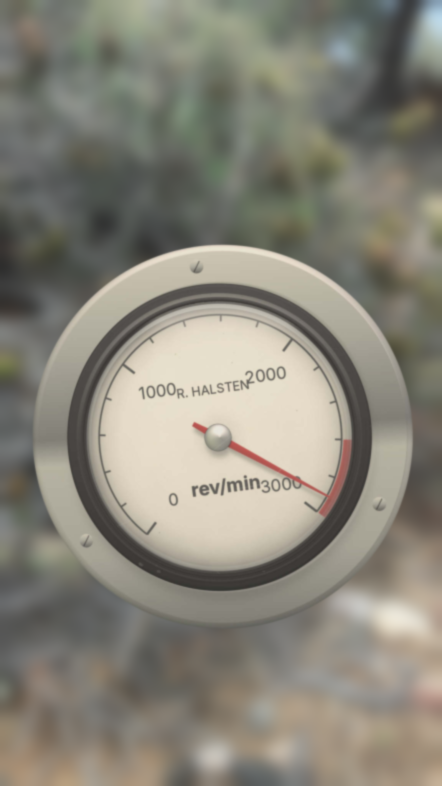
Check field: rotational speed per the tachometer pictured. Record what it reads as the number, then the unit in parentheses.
2900 (rpm)
